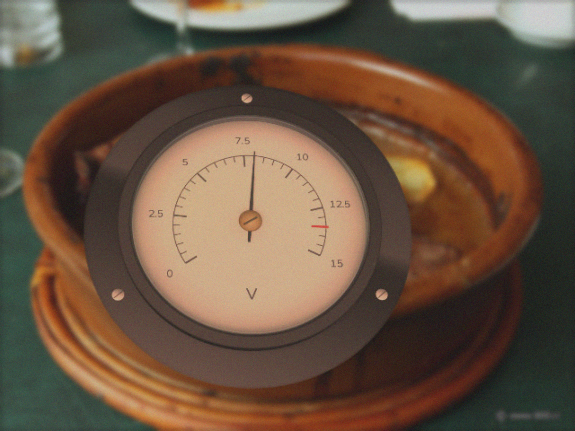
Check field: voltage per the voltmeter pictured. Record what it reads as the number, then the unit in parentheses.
8 (V)
